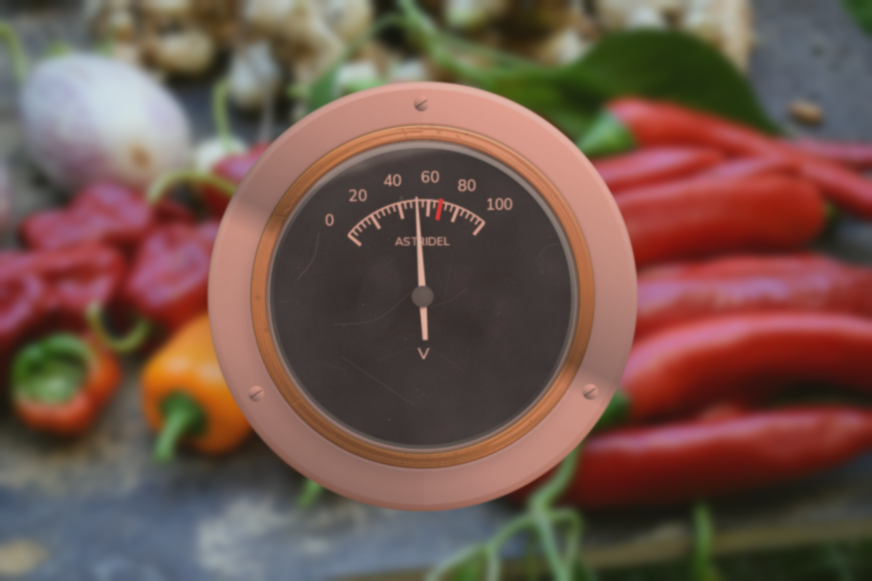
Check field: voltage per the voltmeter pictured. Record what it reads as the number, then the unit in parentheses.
52 (V)
